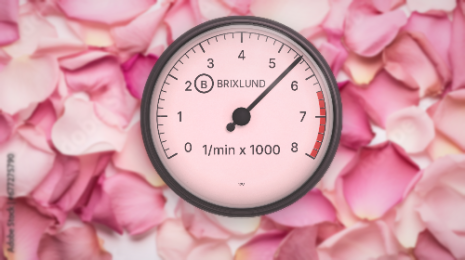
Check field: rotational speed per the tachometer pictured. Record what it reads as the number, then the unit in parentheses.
5500 (rpm)
